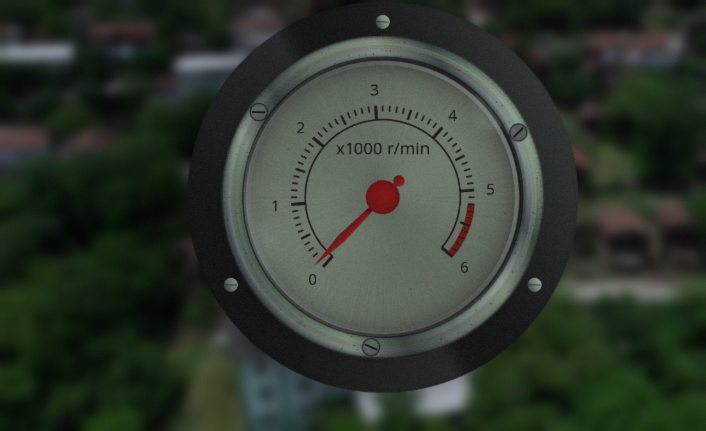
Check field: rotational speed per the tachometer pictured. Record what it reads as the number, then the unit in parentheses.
100 (rpm)
